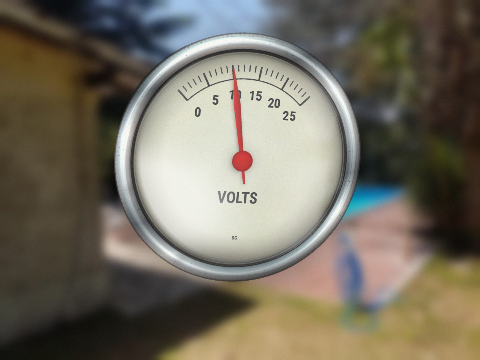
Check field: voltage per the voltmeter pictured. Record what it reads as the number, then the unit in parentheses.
10 (V)
